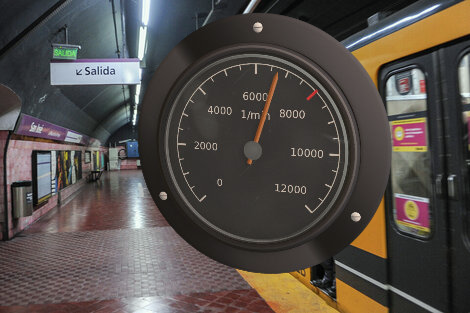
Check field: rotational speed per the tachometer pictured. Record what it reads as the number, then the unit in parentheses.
6750 (rpm)
